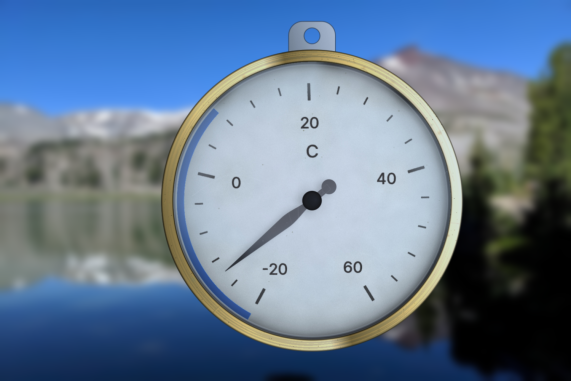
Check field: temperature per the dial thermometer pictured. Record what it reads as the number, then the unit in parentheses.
-14 (°C)
